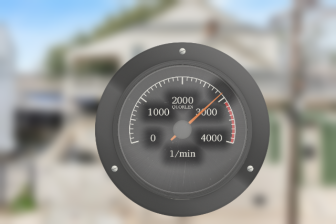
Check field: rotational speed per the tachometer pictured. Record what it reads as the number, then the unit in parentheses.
2900 (rpm)
